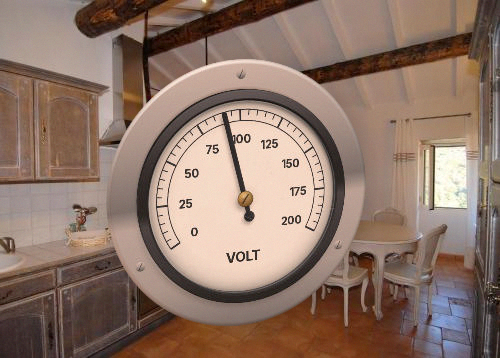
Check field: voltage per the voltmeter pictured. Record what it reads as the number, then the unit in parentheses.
90 (V)
